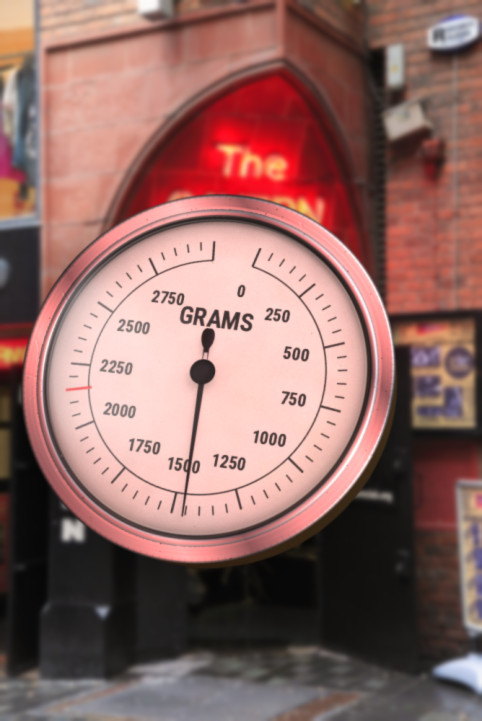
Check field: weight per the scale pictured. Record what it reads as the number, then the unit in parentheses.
1450 (g)
